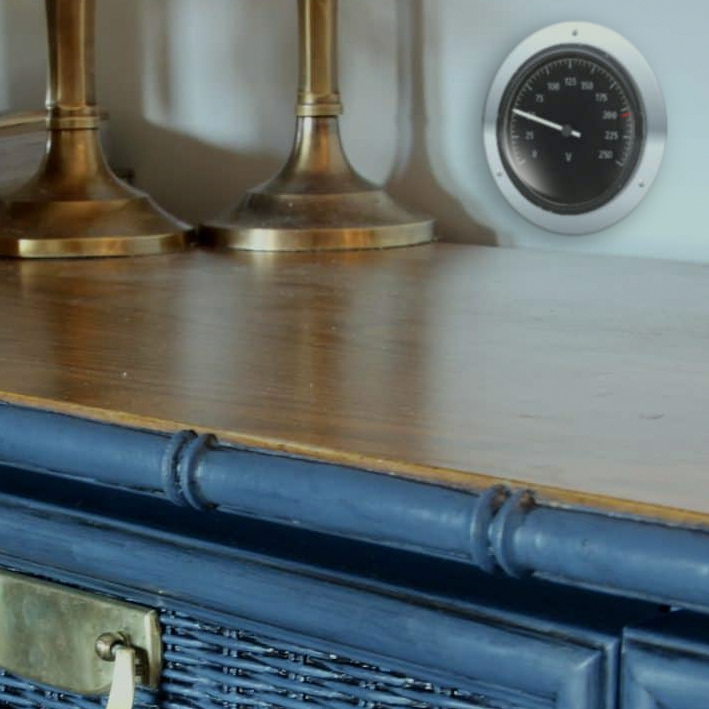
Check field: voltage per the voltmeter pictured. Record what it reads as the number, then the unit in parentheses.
50 (V)
